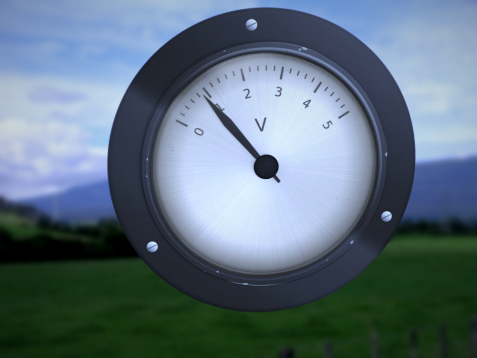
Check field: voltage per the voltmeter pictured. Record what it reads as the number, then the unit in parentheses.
0.9 (V)
